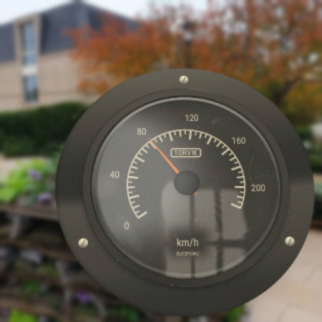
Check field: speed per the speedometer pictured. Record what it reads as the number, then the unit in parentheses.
80 (km/h)
